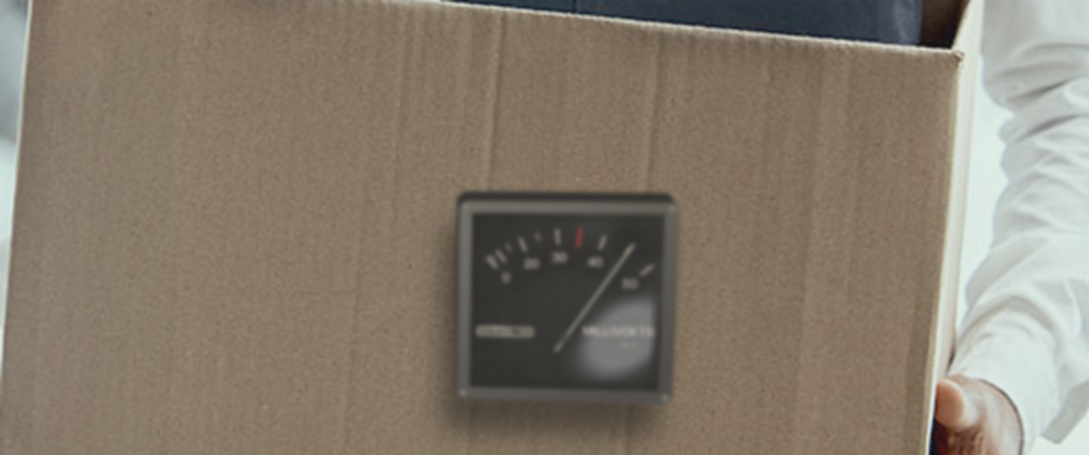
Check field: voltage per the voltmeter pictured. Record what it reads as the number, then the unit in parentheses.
45 (mV)
